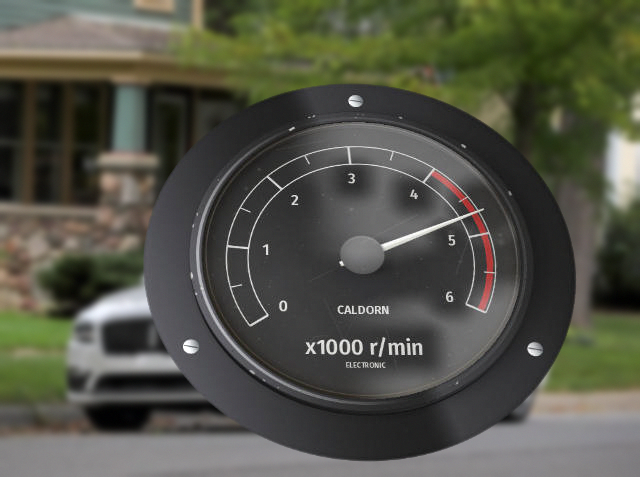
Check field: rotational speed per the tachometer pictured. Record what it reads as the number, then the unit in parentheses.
4750 (rpm)
